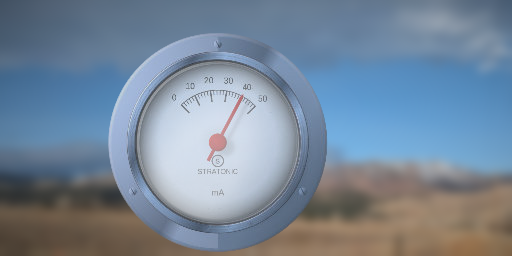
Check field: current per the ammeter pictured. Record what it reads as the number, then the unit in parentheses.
40 (mA)
